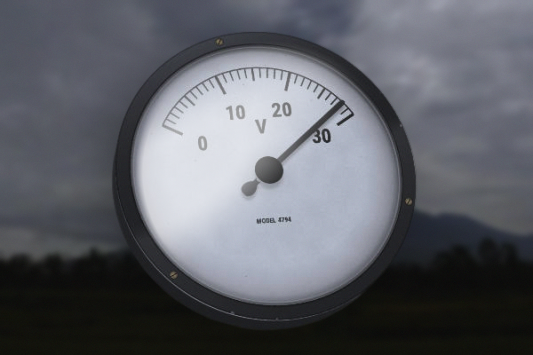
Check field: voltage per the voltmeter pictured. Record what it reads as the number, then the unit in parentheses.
28 (V)
